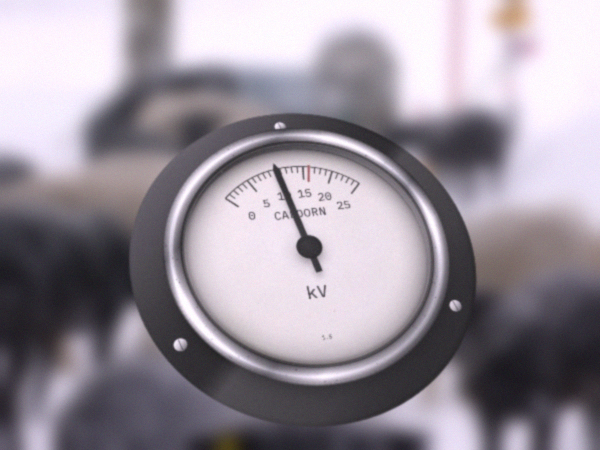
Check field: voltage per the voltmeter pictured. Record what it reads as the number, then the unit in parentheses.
10 (kV)
